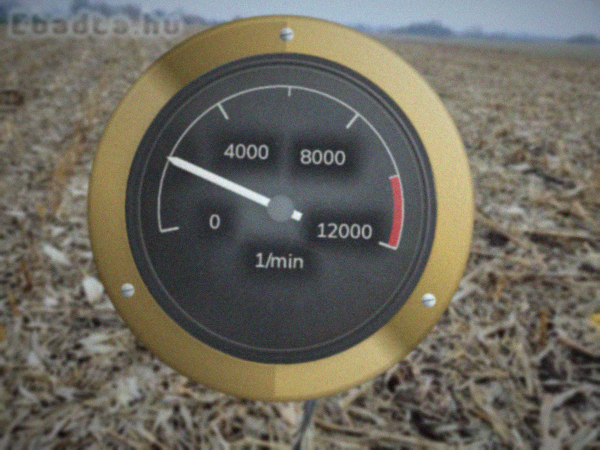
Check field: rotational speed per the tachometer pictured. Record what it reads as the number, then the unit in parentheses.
2000 (rpm)
